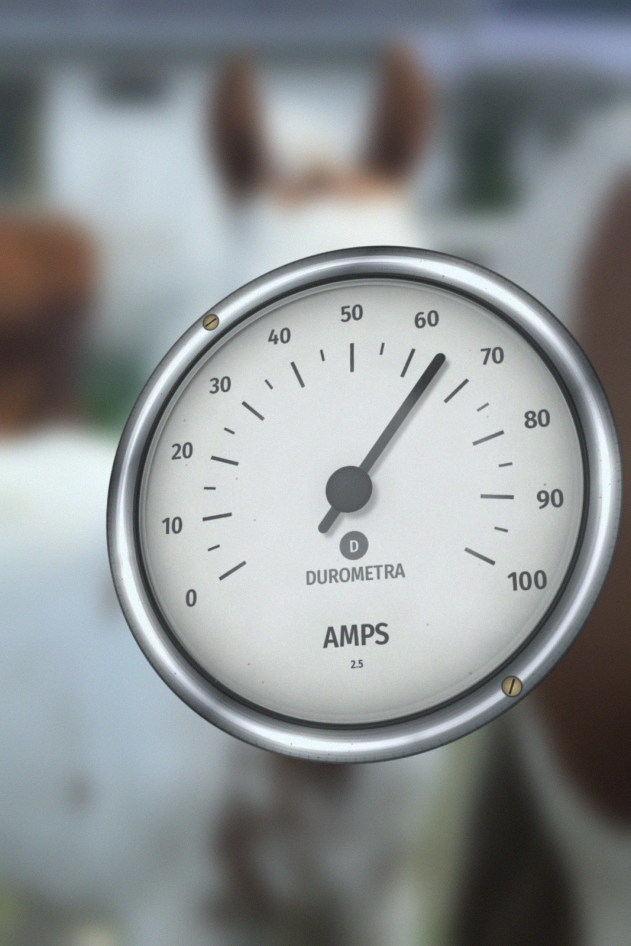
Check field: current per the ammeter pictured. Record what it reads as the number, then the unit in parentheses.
65 (A)
